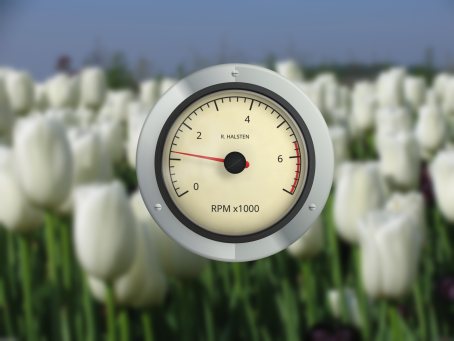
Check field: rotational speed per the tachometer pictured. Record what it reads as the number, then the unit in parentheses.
1200 (rpm)
